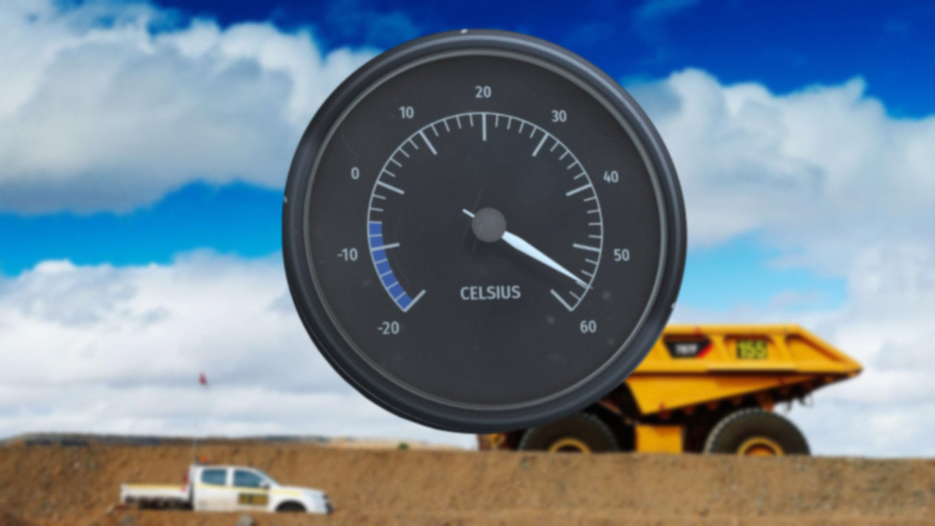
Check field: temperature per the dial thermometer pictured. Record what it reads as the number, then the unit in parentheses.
56 (°C)
